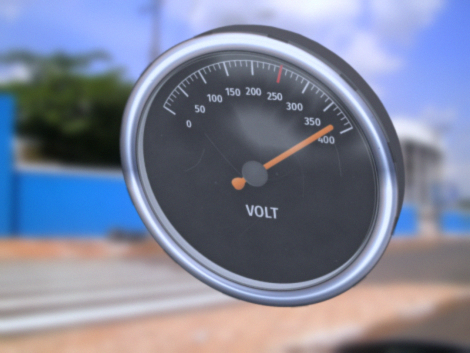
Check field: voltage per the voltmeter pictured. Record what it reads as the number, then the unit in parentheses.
380 (V)
